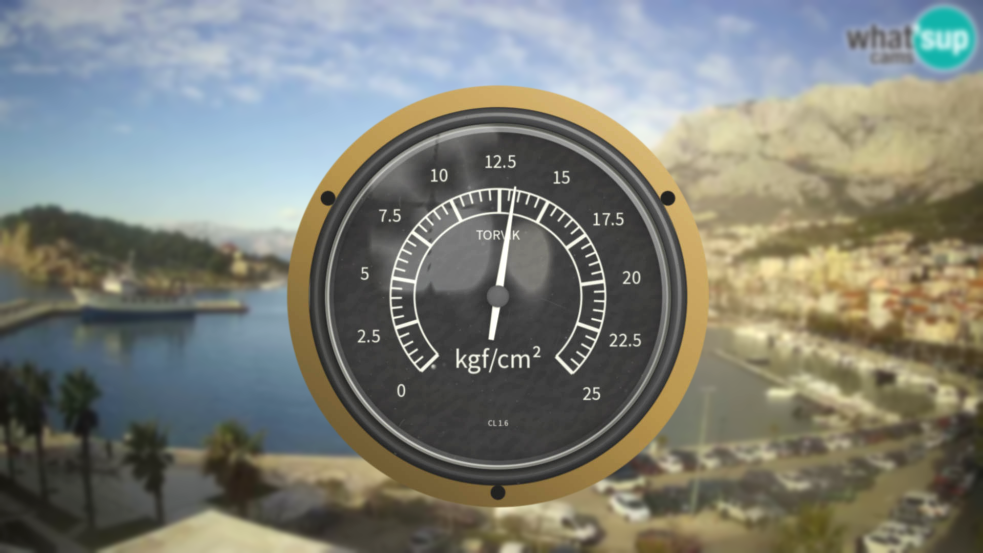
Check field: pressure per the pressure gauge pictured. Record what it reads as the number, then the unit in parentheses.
13.25 (kg/cm²)
